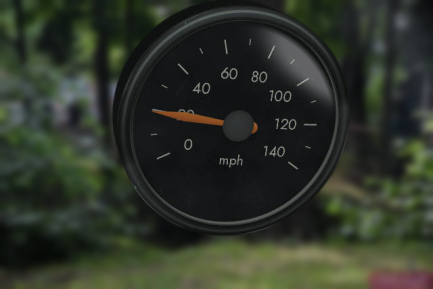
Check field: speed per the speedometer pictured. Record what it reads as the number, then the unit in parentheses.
20 (mph)
